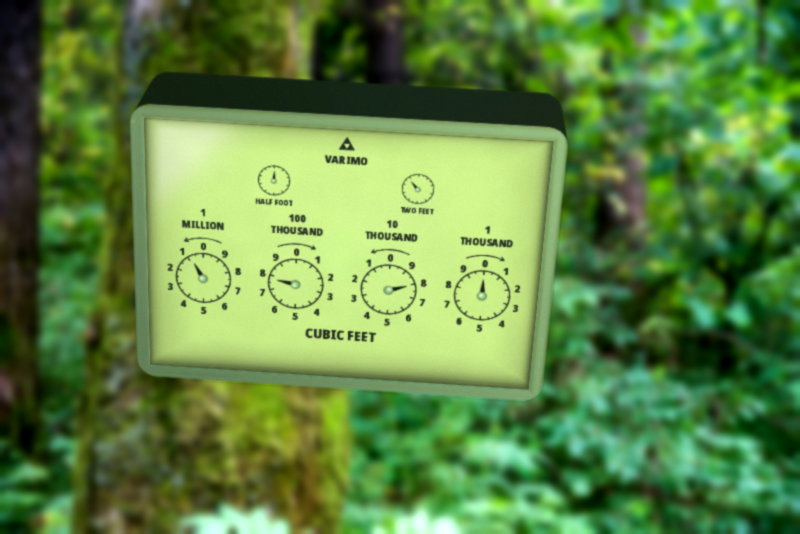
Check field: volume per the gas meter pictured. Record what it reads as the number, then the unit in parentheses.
78000 (ft³)
